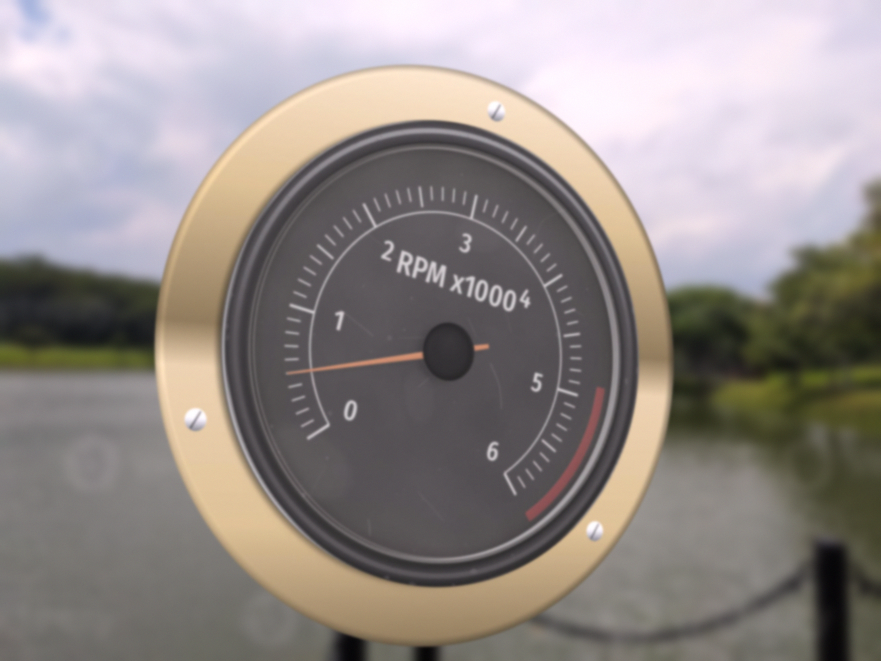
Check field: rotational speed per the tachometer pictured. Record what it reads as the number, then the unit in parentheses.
500 (rpm)
